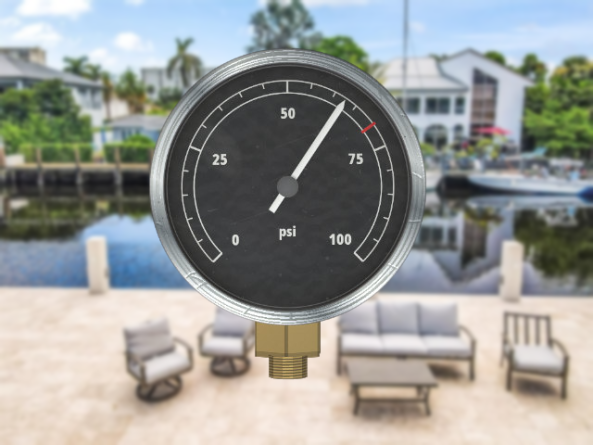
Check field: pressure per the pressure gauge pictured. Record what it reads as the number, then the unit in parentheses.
62.5 (psi)
